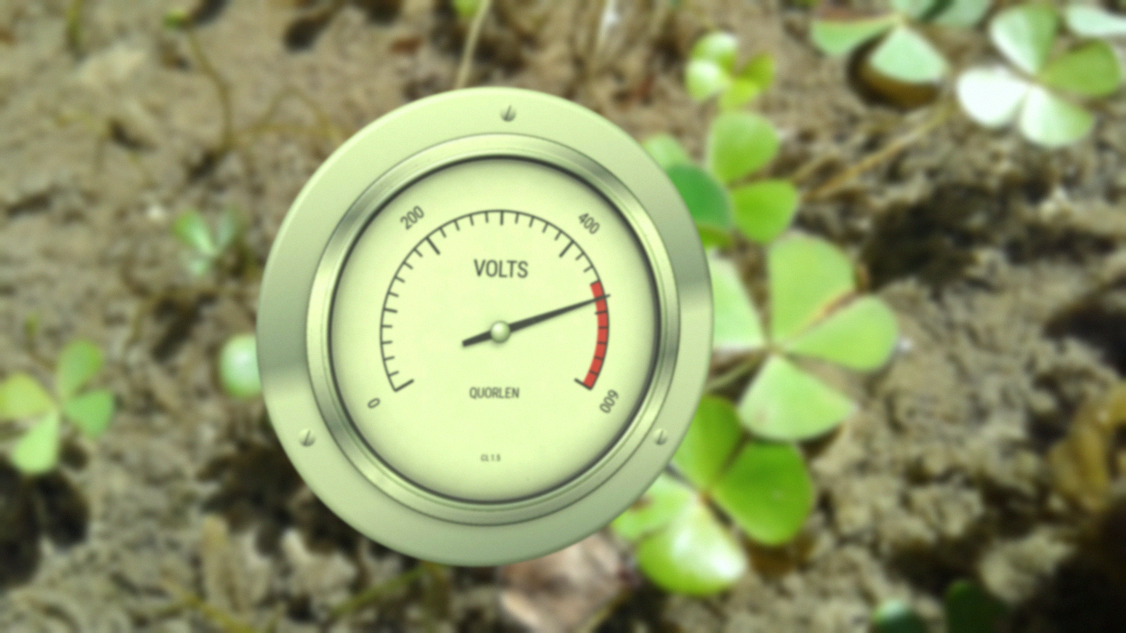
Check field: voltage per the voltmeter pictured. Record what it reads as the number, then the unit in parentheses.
480 (V)
